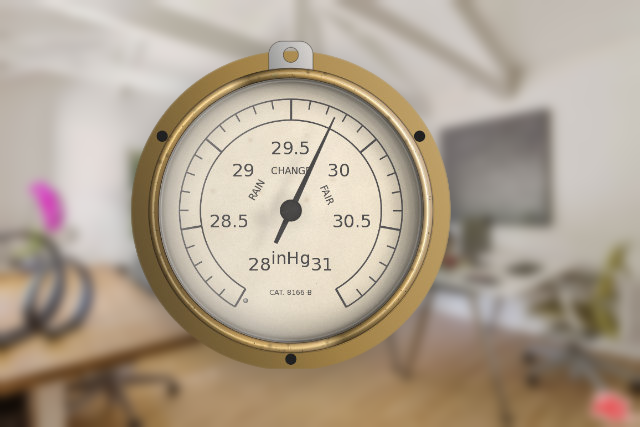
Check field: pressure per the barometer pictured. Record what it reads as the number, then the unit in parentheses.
29.75 (inHg)
